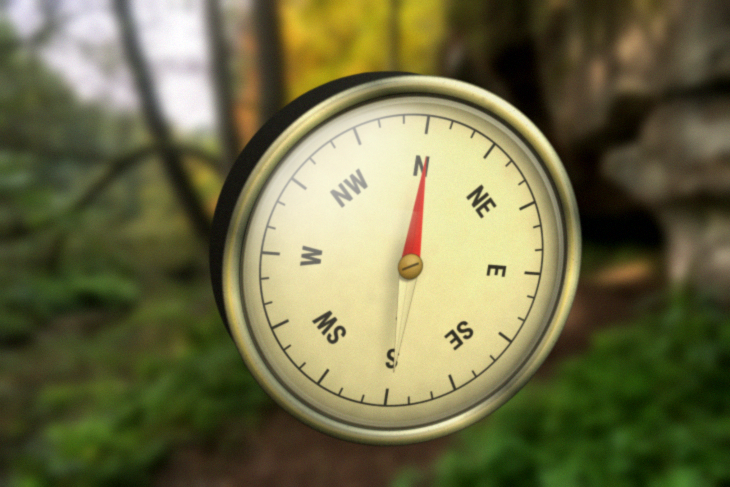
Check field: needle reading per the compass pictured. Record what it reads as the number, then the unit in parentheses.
0 (°)
